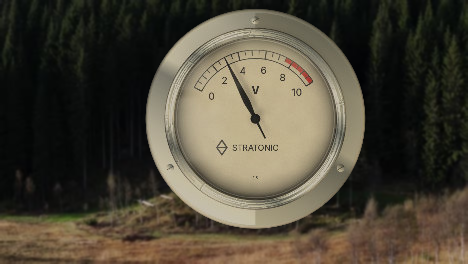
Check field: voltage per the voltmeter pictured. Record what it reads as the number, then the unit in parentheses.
3 (V)
